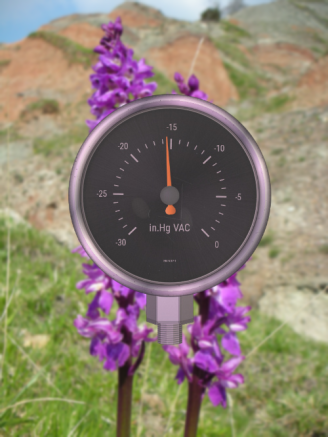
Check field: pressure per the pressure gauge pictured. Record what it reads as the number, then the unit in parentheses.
-15.5 (inHg)
